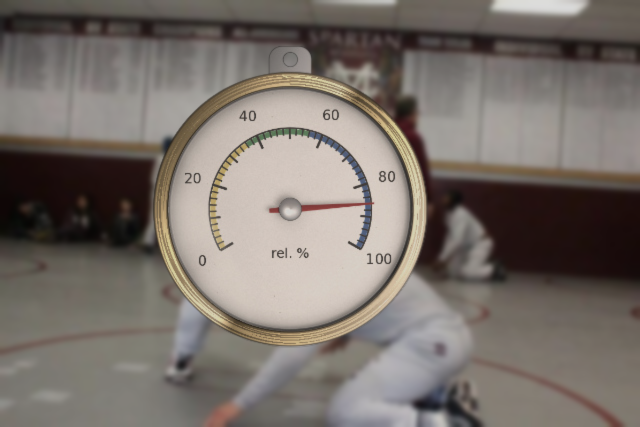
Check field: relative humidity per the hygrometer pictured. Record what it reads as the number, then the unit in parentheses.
86 (%)
